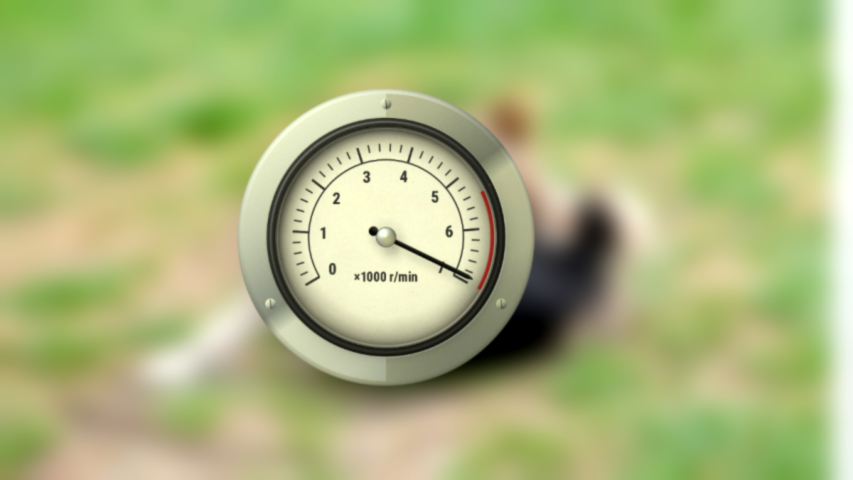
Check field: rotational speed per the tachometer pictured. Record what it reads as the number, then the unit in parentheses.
6900 (rpm)
